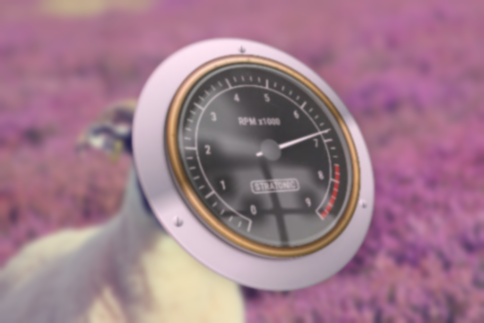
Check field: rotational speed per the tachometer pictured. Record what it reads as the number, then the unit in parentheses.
6800 (rpm)
